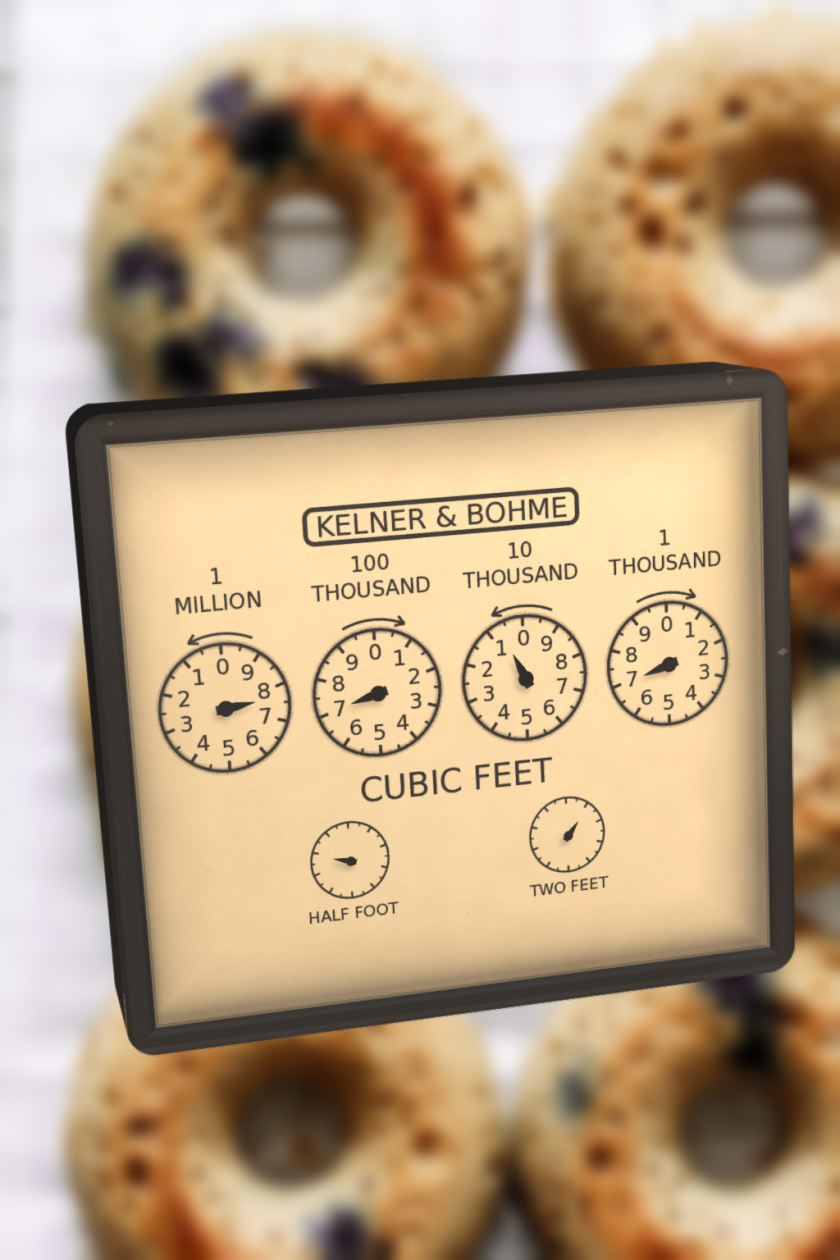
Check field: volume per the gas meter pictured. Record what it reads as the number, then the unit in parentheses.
770700 (ft³)
